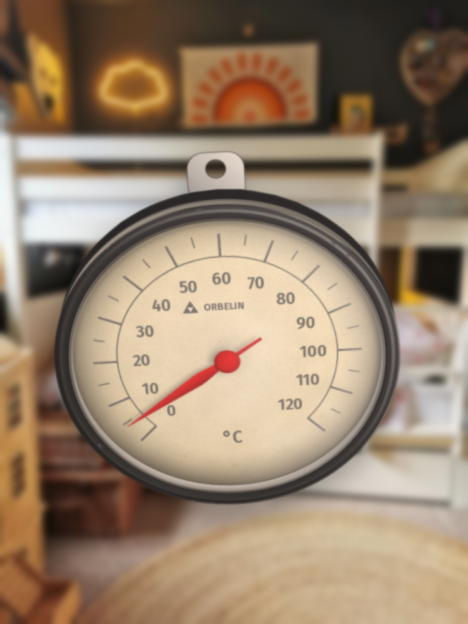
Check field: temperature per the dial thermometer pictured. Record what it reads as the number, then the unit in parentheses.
5 (°C)
